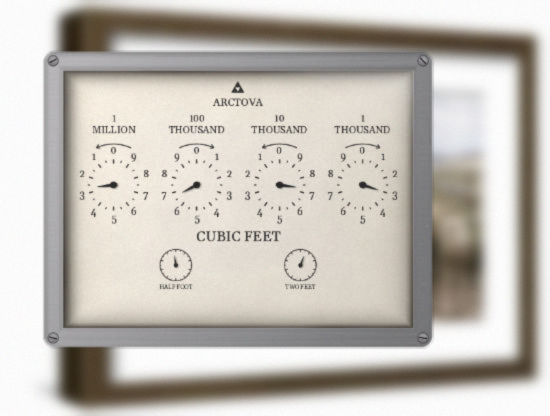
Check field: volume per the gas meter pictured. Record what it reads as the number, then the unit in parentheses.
267300 (ft³)
